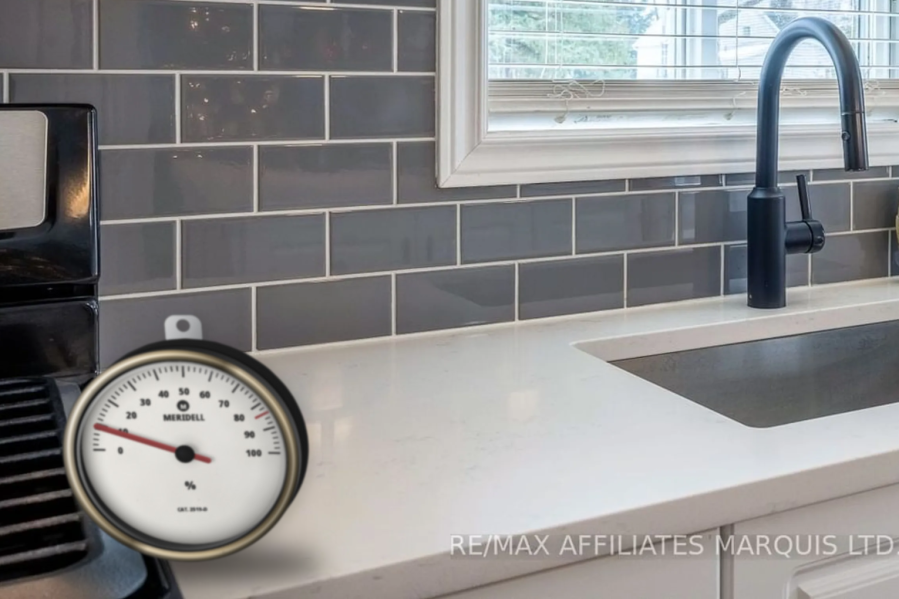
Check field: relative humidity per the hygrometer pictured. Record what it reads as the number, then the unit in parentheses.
10 (%)
